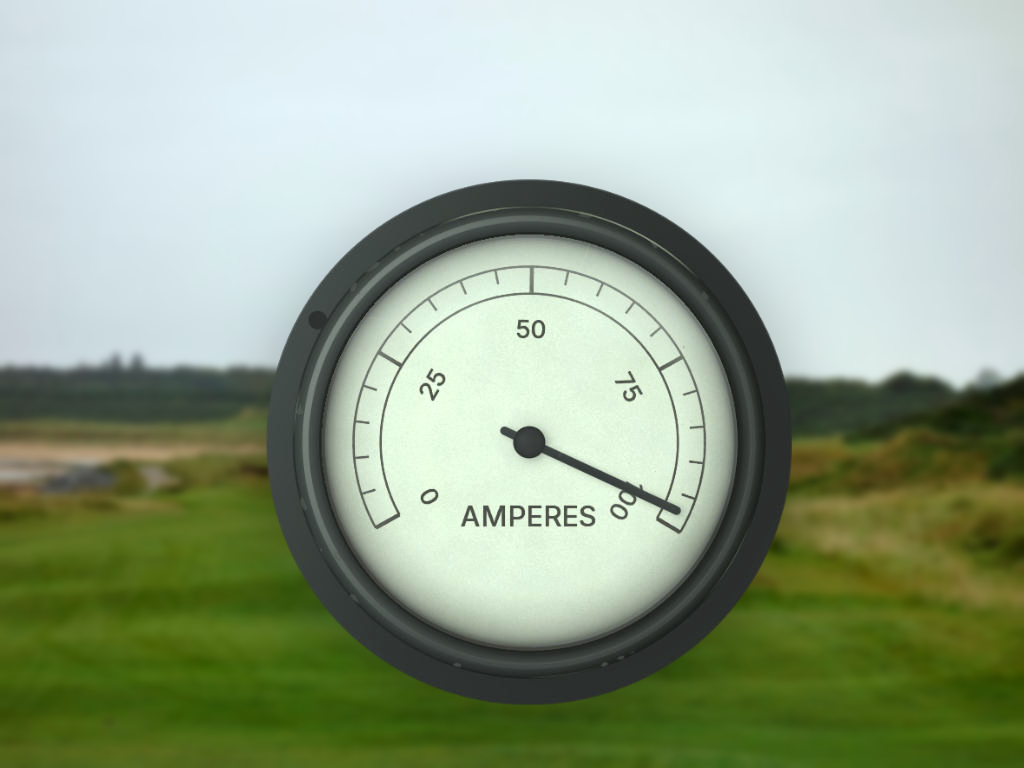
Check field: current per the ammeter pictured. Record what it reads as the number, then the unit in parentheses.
97.5 (A)
